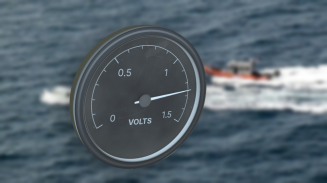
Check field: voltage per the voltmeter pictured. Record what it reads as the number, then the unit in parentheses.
1.25 (V)
